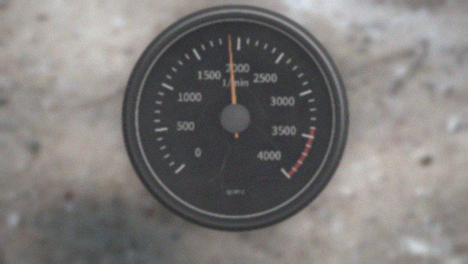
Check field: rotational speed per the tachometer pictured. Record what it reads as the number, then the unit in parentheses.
1900 (rpm)
